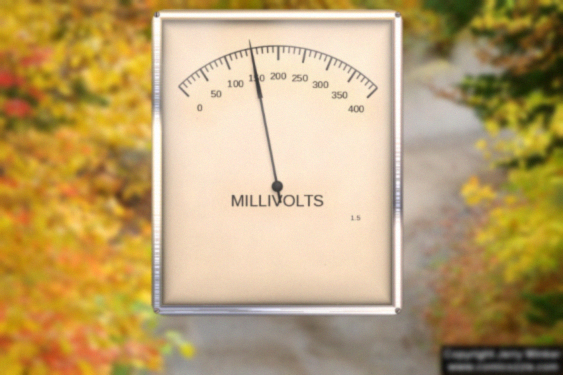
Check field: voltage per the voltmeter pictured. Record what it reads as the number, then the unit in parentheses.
150 (mV)
